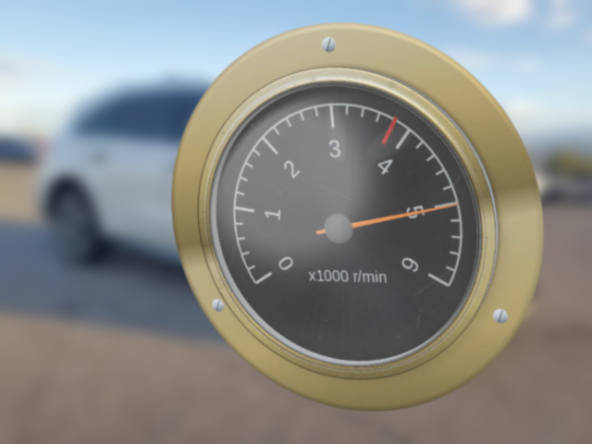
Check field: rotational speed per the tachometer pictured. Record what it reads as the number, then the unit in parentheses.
5000 (rpm)
